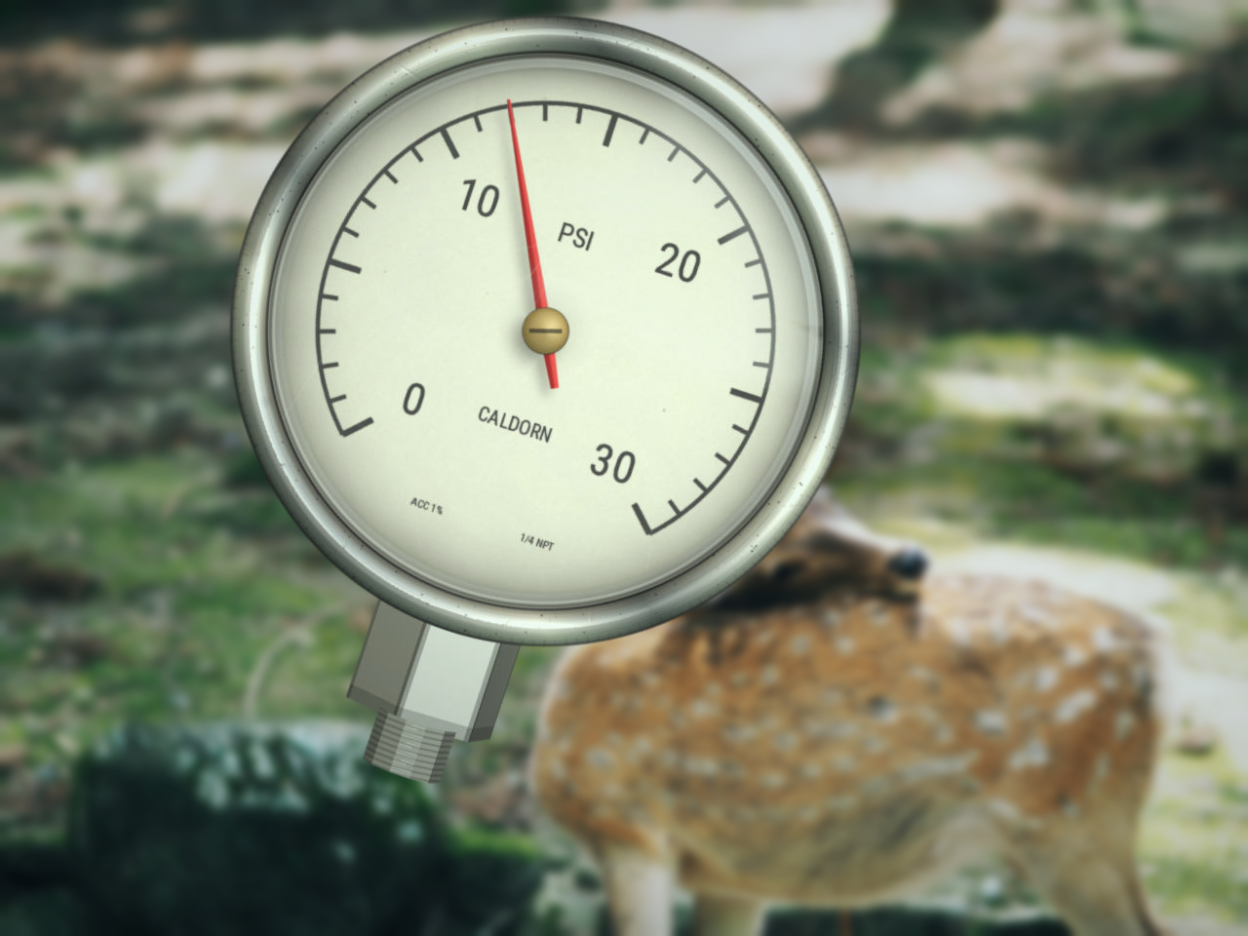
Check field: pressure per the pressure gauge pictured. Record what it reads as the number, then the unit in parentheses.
12 (psi)
